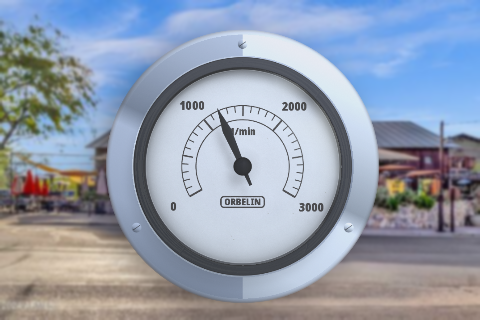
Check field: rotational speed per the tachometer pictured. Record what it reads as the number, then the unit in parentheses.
1200 (rpm)
